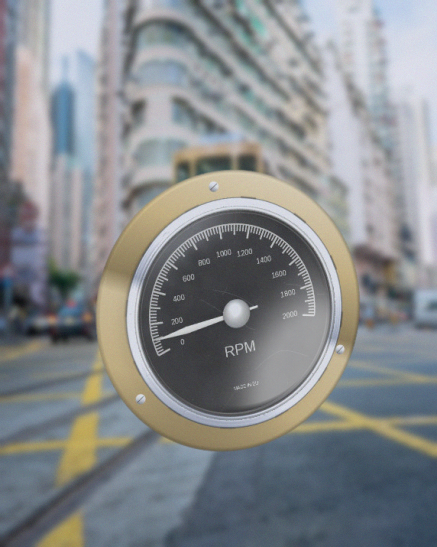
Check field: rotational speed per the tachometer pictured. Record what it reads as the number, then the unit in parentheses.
100 (rpm)
